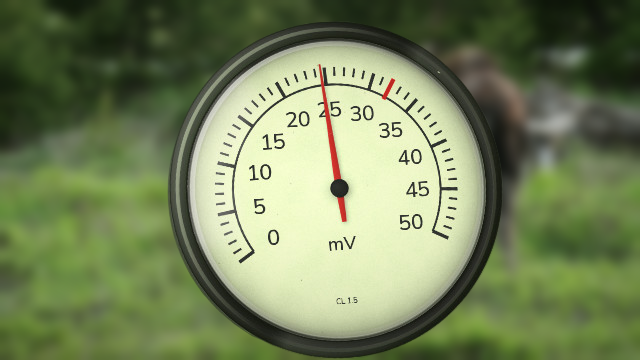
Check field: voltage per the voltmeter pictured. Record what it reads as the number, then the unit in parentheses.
24.5 (mV)
